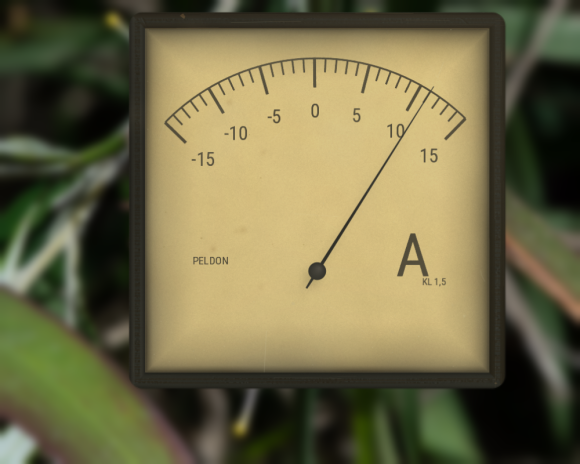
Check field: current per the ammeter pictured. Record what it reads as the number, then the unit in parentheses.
11 (A)
